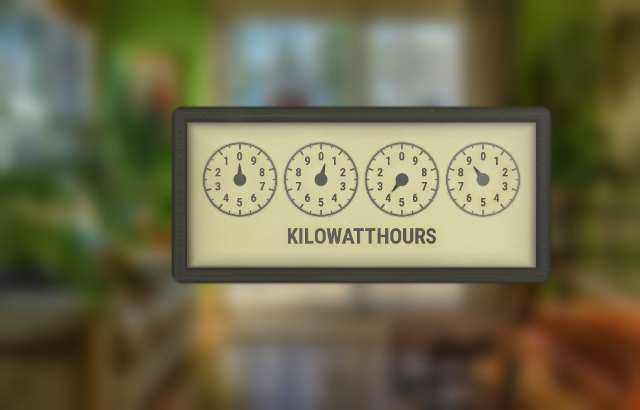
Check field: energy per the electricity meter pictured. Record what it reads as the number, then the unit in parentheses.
39 (kWh)
